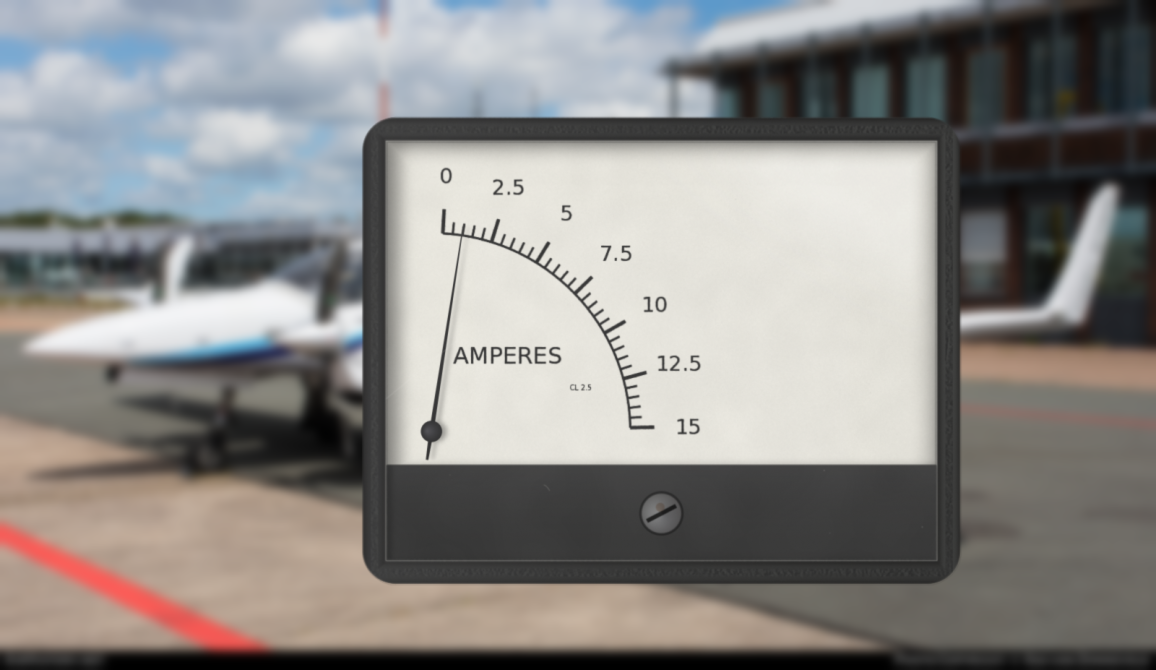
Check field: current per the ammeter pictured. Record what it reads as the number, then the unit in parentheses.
1 (A)
